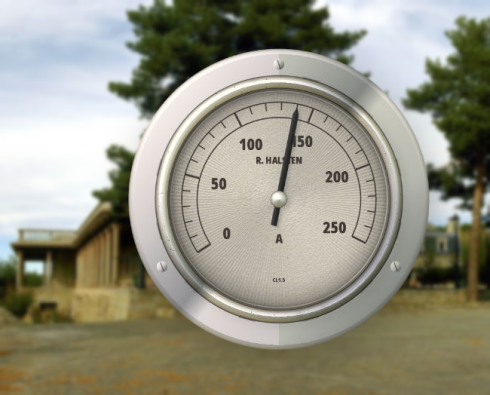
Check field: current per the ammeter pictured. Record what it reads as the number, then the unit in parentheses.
140 (A)
